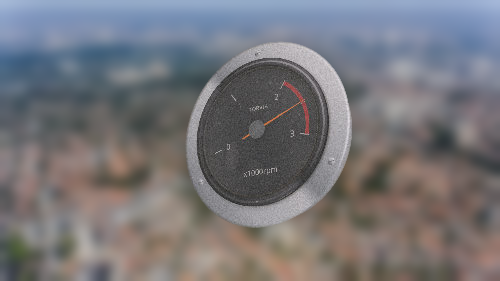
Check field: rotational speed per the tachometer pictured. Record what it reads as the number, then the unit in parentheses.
2500 (rpm)
